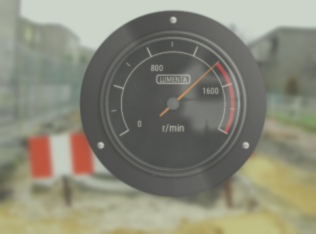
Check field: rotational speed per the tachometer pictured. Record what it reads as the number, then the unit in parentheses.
1400 (rpm)
